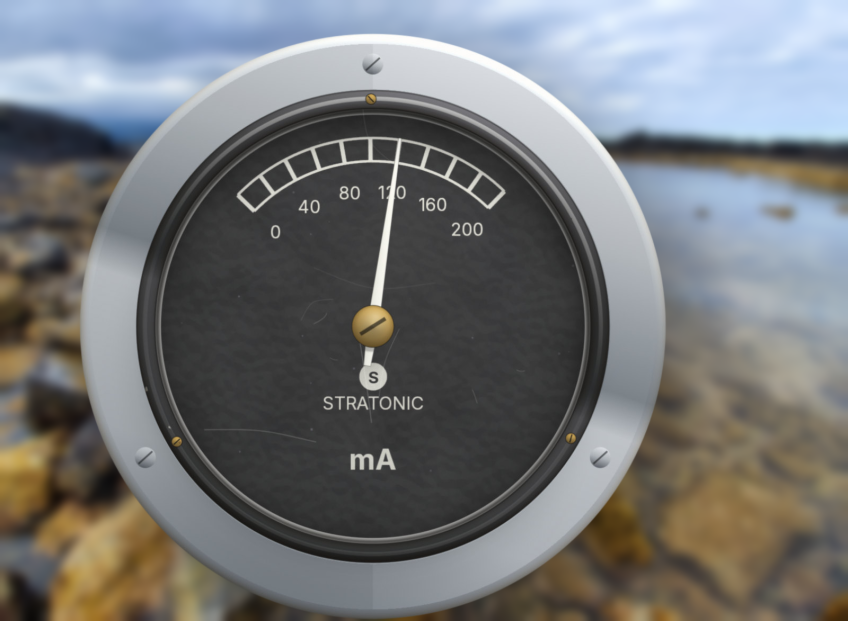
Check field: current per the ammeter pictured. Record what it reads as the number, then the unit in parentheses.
120 (mA)
